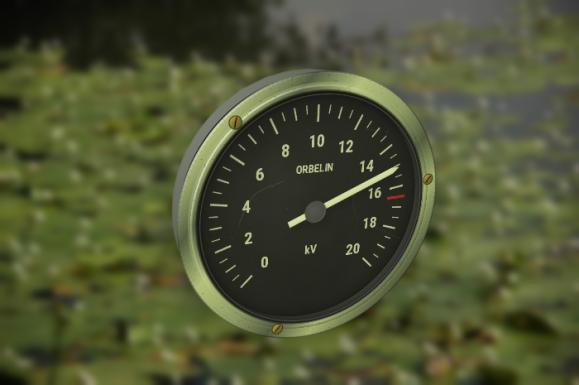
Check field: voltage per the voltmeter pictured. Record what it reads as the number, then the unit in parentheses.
15 (kV)
